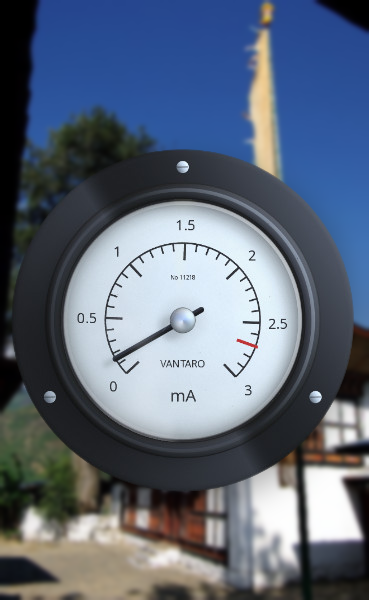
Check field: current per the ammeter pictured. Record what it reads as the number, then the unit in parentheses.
0.15 (mA)
